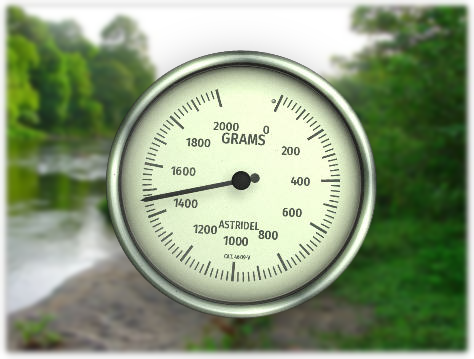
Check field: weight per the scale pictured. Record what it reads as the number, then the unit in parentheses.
1460 (g)
